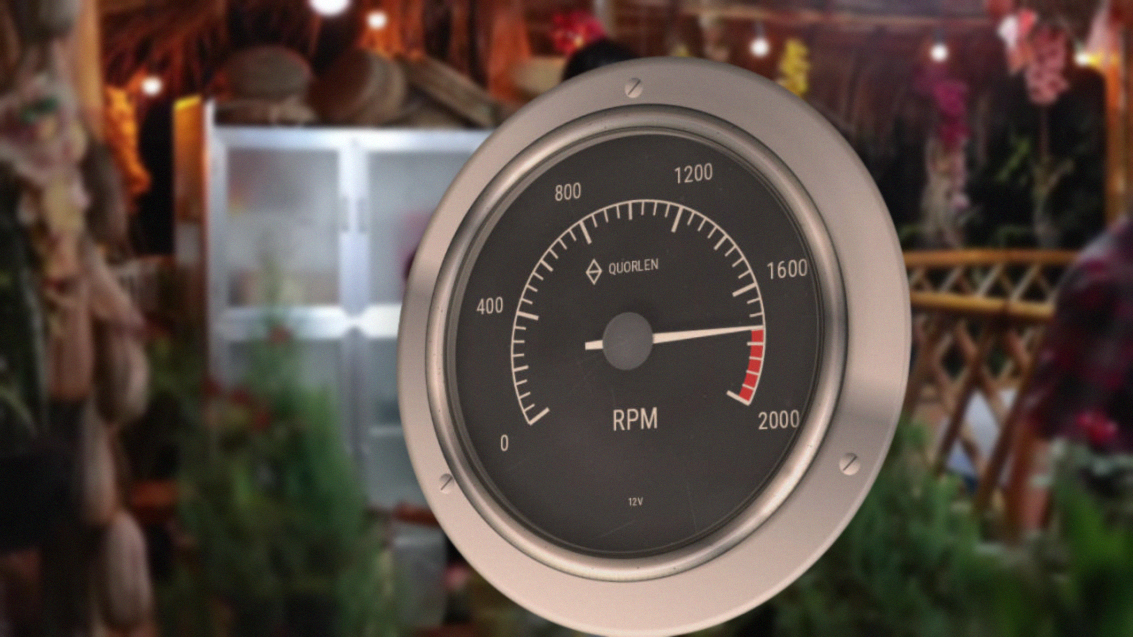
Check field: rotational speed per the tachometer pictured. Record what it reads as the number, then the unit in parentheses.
1750 (rpm)
